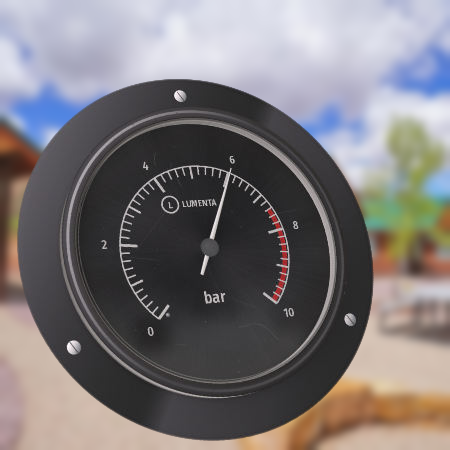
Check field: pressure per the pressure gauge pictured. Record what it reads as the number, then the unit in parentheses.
6 (bar)
